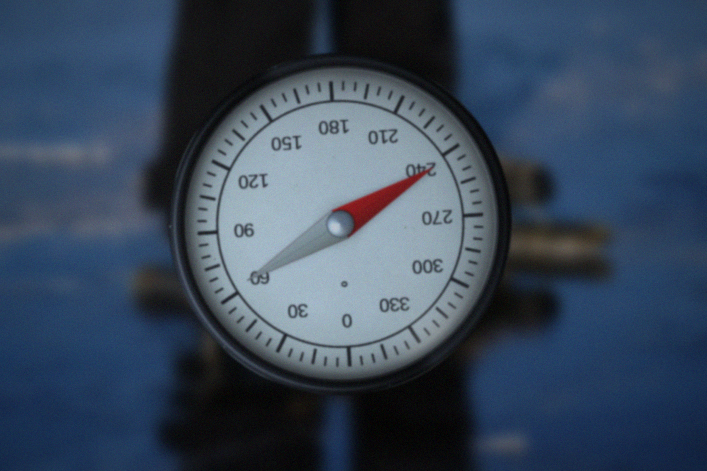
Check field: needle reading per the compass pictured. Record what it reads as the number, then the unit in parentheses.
242.5 (°)
